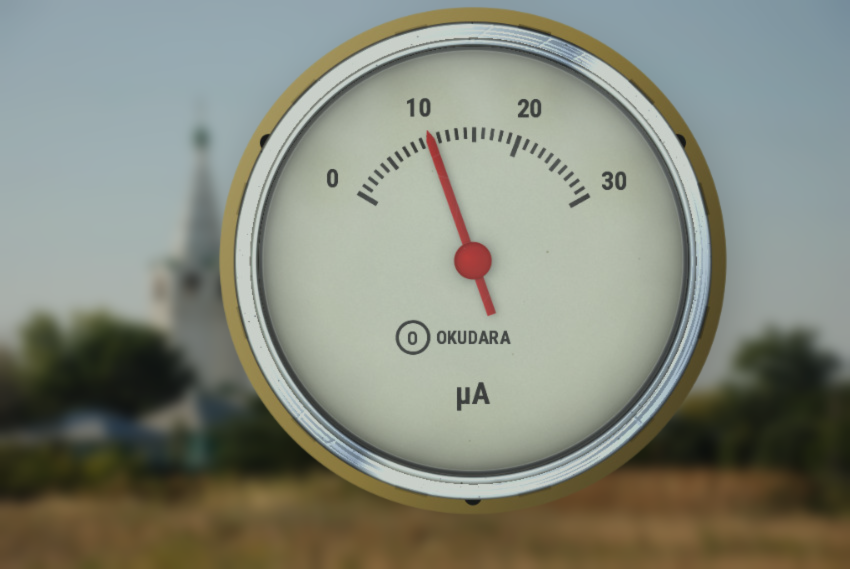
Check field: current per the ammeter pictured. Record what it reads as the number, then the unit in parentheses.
10 (µA)
